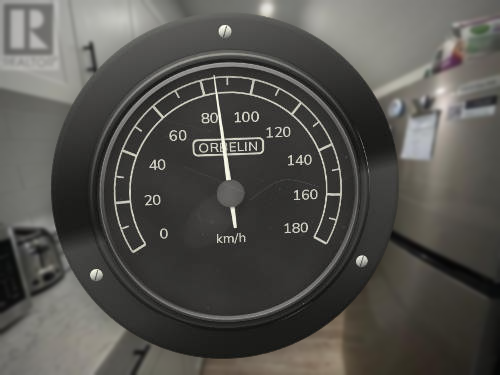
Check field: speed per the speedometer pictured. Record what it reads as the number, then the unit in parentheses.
85 (km/h)
